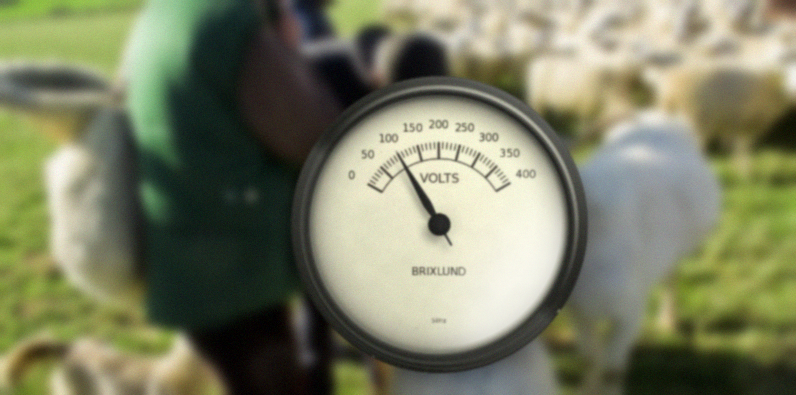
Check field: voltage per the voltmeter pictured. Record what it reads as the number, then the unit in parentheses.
100 (V)
